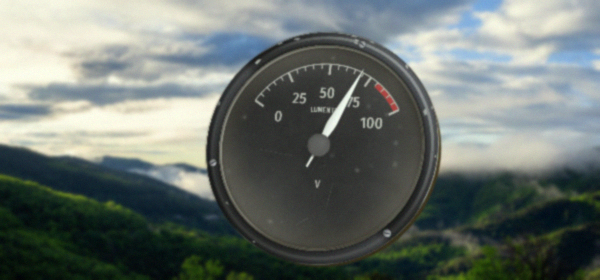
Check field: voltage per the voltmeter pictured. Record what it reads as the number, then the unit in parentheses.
70 (V)
